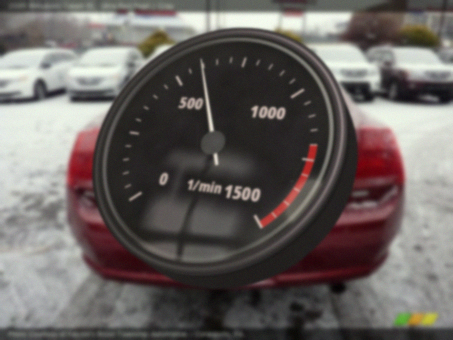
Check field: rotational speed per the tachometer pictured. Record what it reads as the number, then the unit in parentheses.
600 (rpm)
